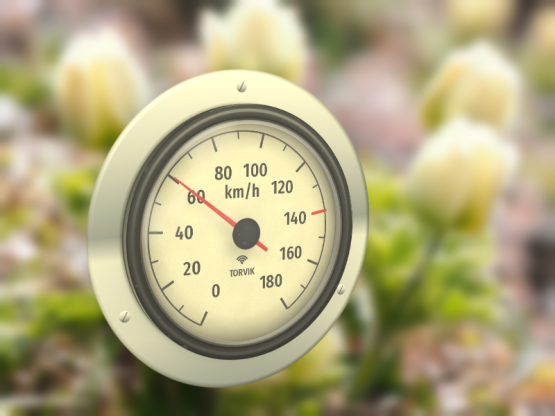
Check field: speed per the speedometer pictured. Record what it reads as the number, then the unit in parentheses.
60 (km/h)
